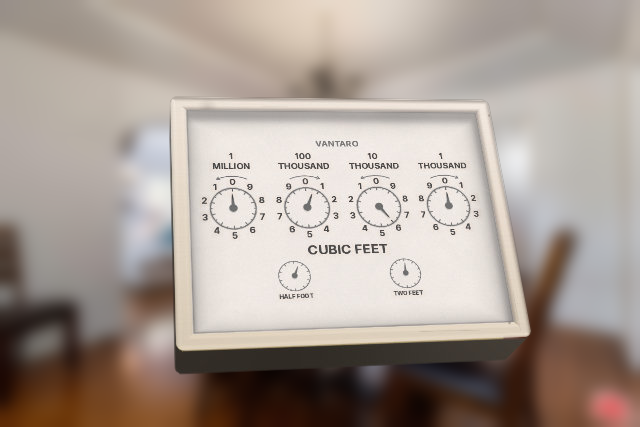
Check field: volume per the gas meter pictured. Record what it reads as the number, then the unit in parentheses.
6000 (ft³)
